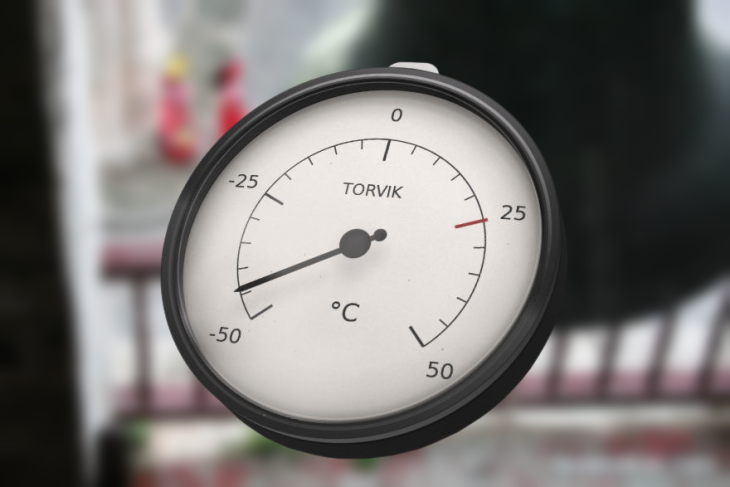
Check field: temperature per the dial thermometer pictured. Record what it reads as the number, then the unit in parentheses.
-45 (°C)
